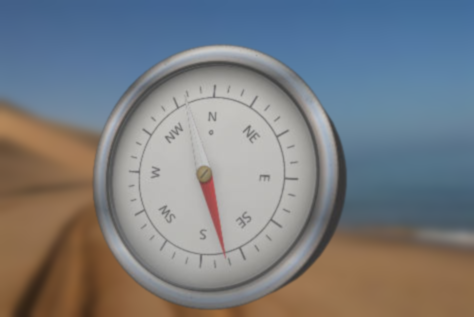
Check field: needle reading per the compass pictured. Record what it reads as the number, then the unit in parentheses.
160 (°)
